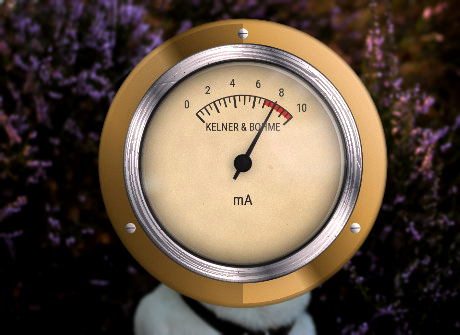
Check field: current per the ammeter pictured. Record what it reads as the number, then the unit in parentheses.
8 (mA)
